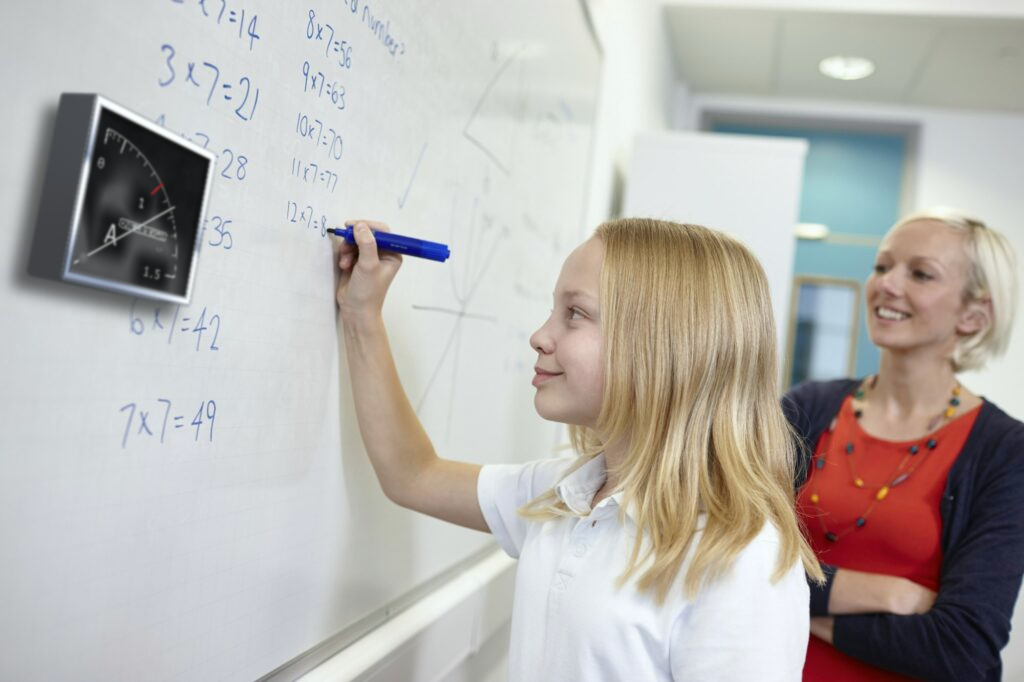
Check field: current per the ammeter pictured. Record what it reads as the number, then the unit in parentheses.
1.15 (A)
